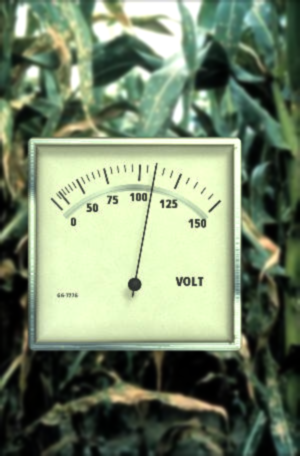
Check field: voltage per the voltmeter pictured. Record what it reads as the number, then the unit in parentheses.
110 (V)
